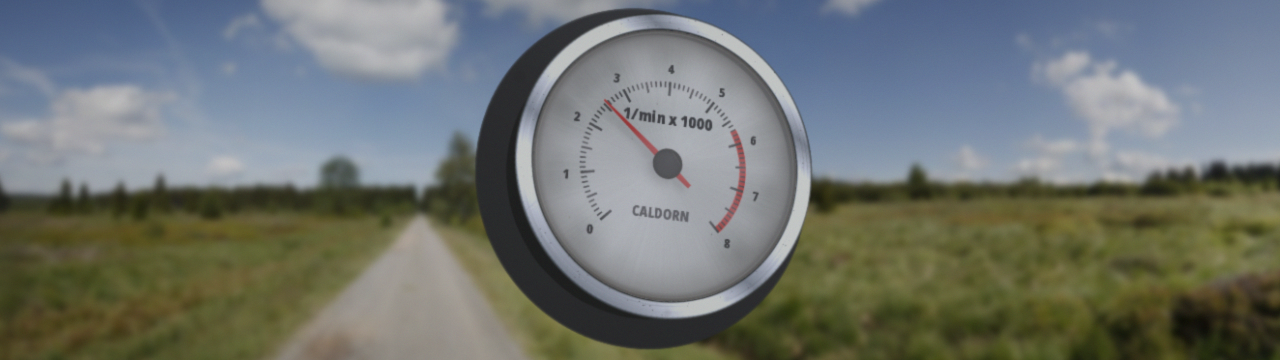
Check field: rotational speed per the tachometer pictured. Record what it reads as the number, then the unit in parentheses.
2500 (rpm)
